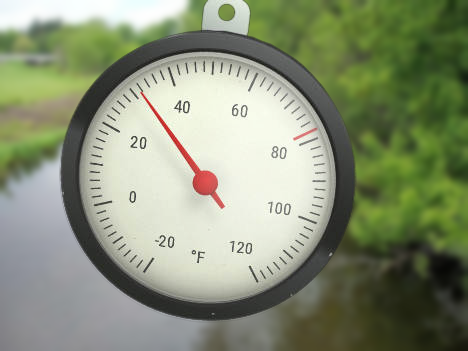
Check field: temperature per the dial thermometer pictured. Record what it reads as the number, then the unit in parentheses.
32 (°F)
